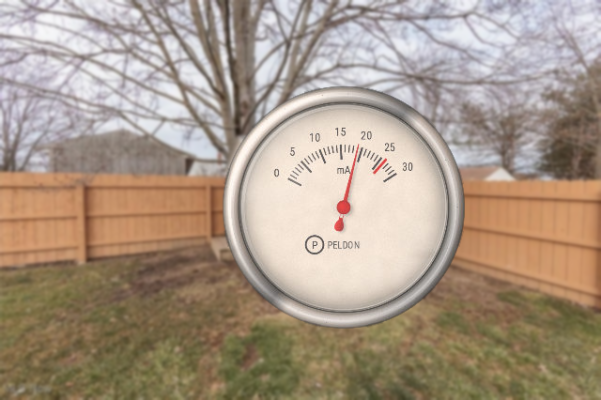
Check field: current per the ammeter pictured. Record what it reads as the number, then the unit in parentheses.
19 (mA)
